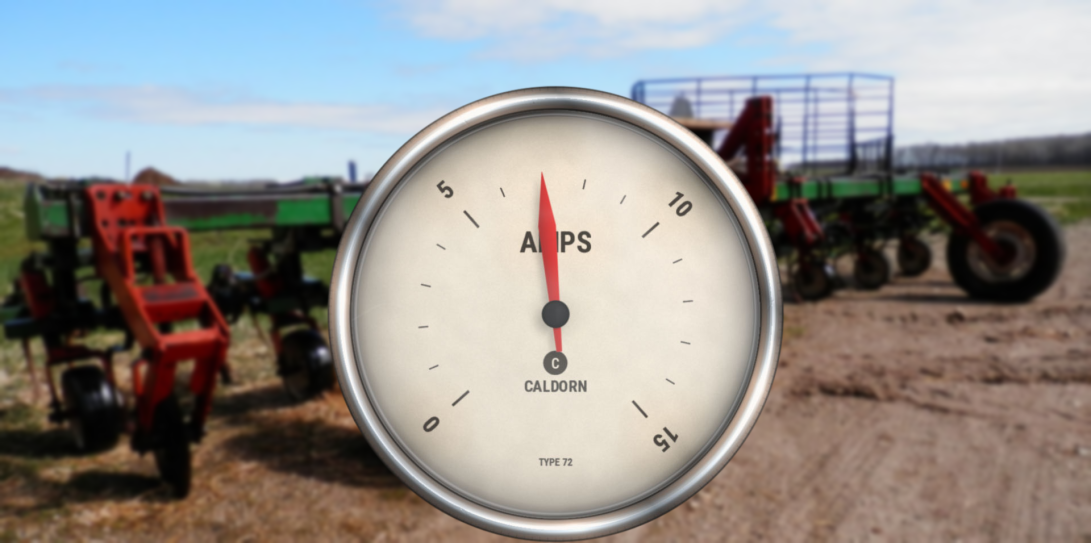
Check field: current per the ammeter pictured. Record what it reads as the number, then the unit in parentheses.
7 (A)
